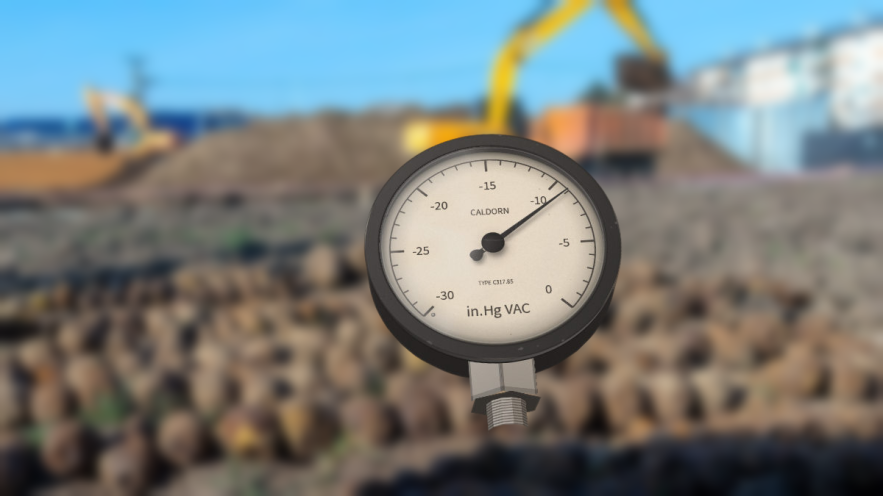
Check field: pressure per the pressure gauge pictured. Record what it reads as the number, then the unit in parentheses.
-9 (inHg)
